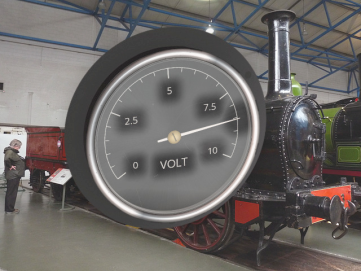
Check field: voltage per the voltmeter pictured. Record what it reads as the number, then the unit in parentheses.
8.5 (V)
